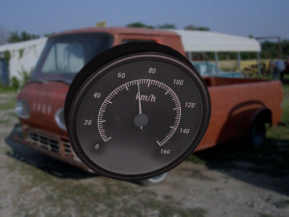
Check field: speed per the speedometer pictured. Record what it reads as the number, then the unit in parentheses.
70 (km/h)
